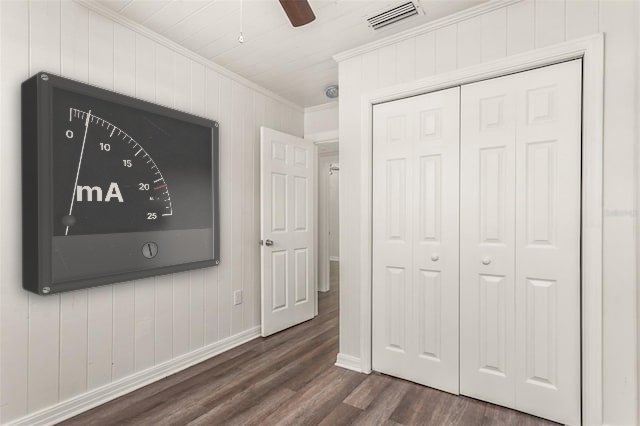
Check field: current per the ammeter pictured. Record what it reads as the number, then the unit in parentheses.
5 (mA)
